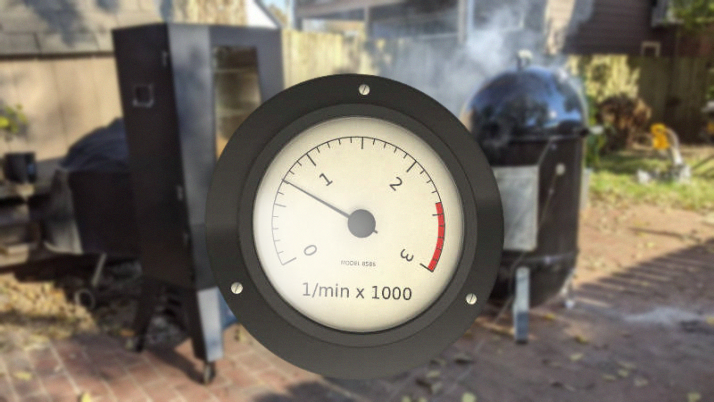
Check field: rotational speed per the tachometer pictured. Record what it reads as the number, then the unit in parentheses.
700 (rpm)
